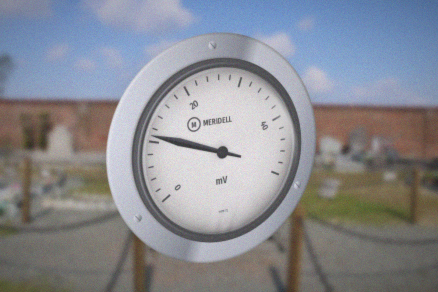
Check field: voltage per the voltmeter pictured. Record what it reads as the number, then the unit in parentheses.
11 (mV)
